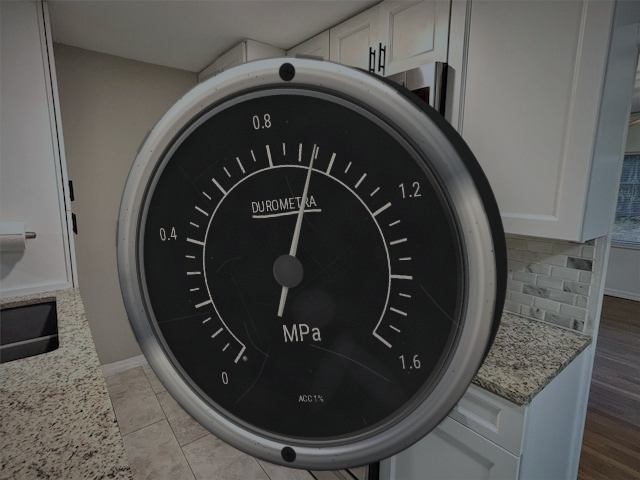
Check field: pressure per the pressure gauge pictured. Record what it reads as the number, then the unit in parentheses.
0.95 (MPa)
